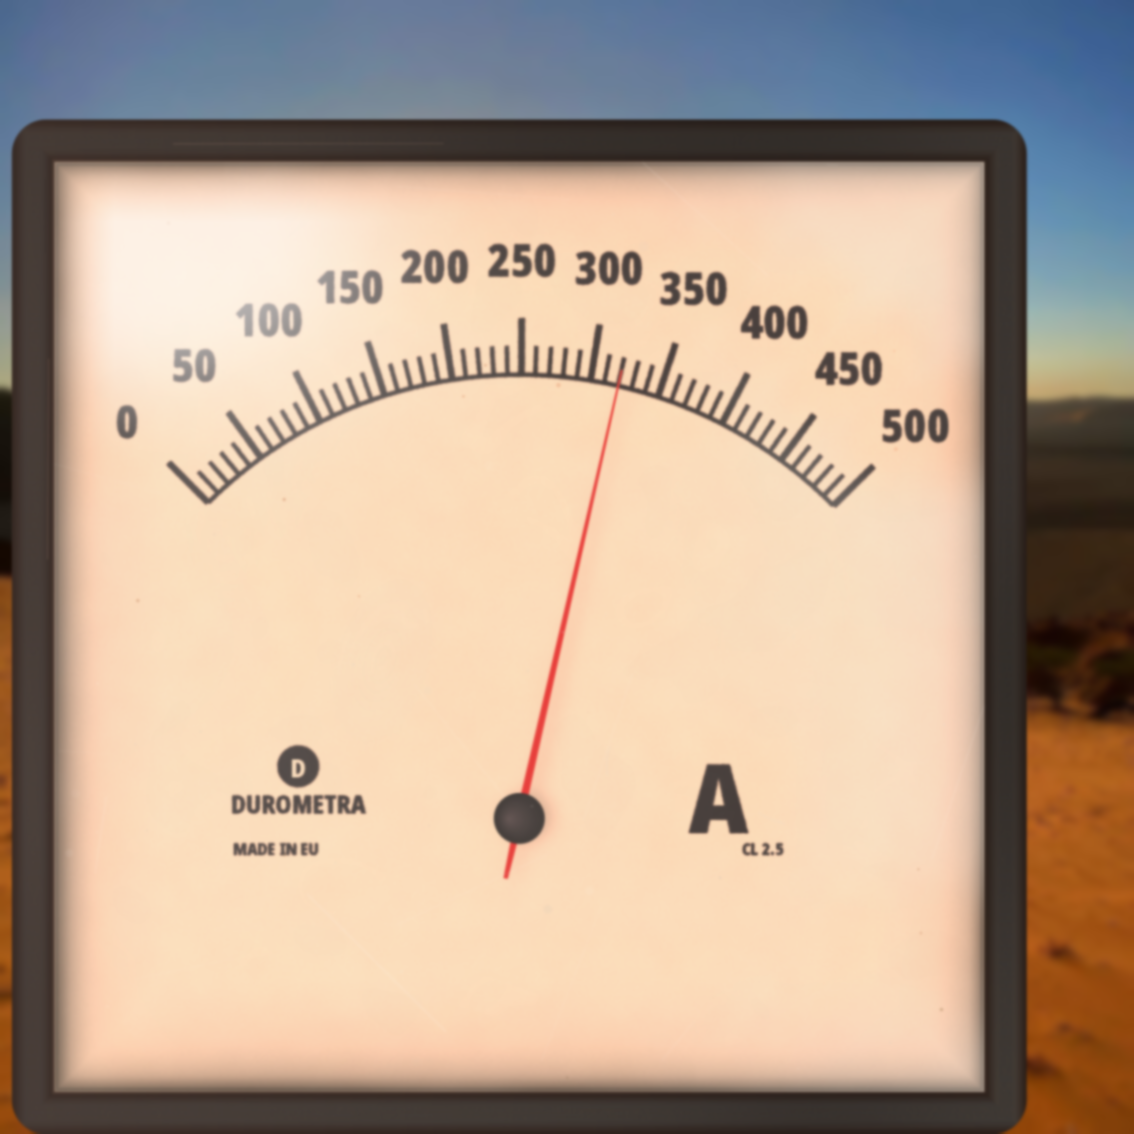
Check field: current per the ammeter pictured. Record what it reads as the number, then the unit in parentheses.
320 (A)
